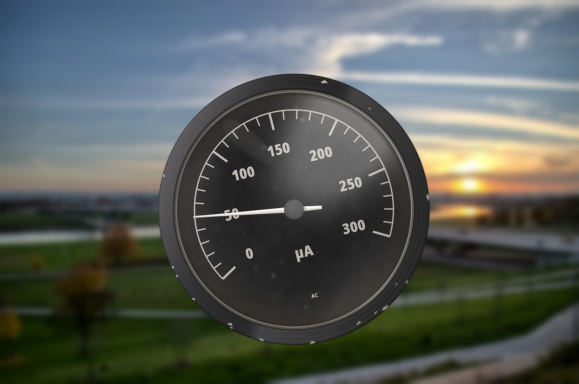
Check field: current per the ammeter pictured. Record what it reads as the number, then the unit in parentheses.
50 (µA)
